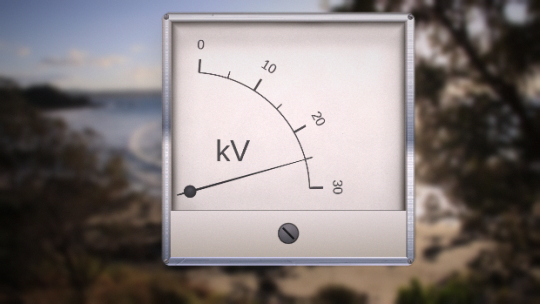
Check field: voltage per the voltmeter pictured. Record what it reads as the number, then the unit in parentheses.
25 (kV)
